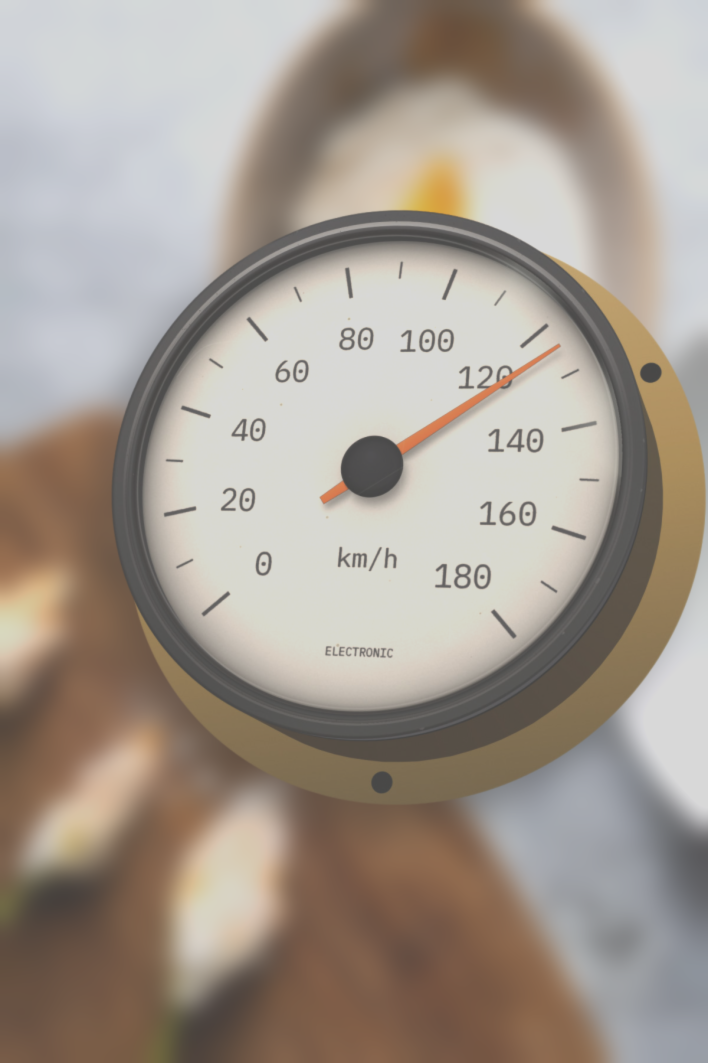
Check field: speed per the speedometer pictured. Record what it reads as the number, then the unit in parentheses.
125 (km/h)
